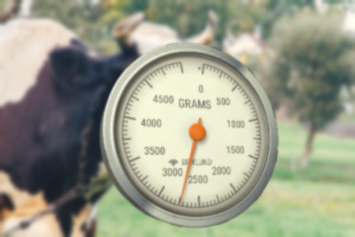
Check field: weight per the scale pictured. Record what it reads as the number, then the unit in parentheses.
2750 (g)
